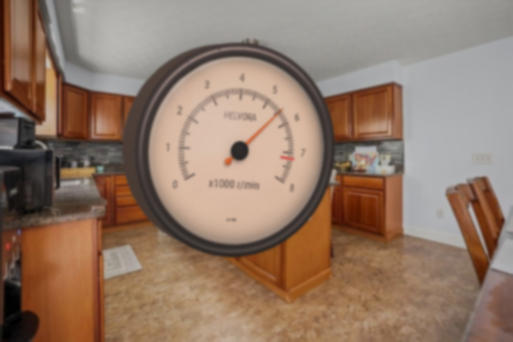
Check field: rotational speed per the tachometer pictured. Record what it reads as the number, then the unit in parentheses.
5500 (rpm)
